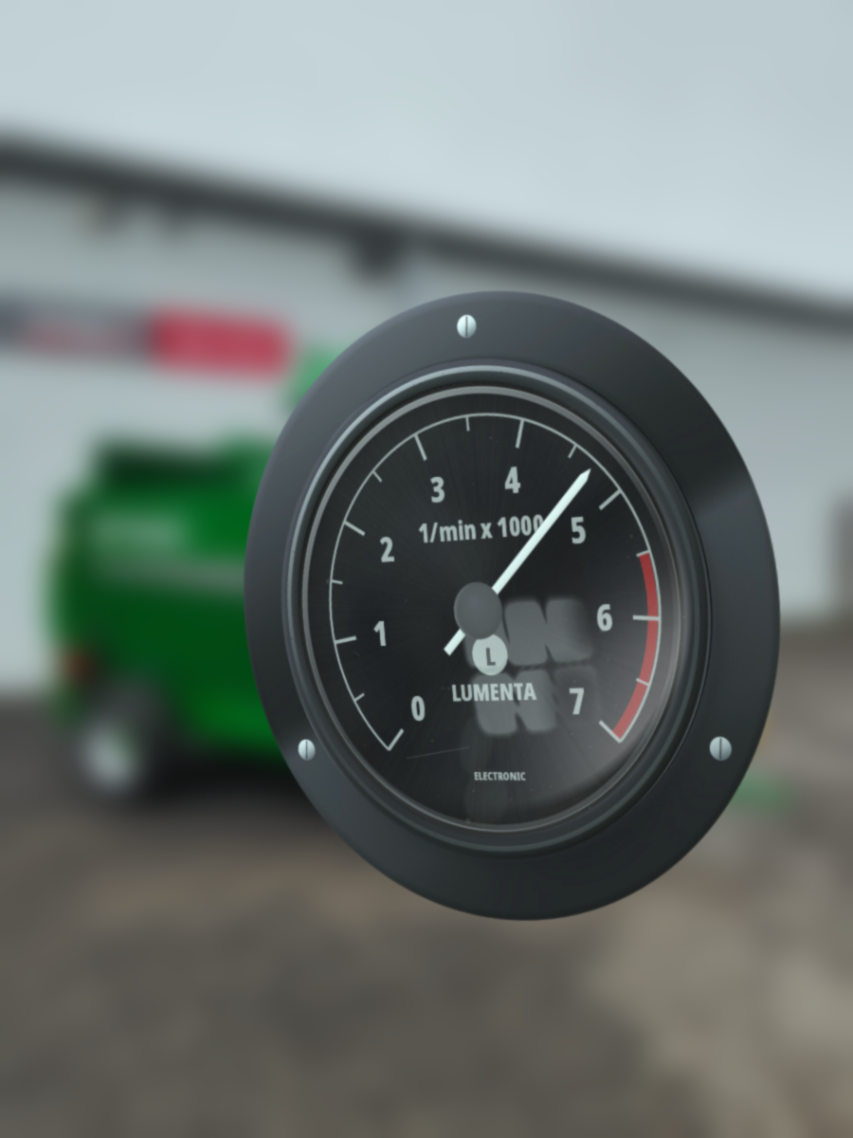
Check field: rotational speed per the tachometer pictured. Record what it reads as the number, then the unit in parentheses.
4750 (rpm)
